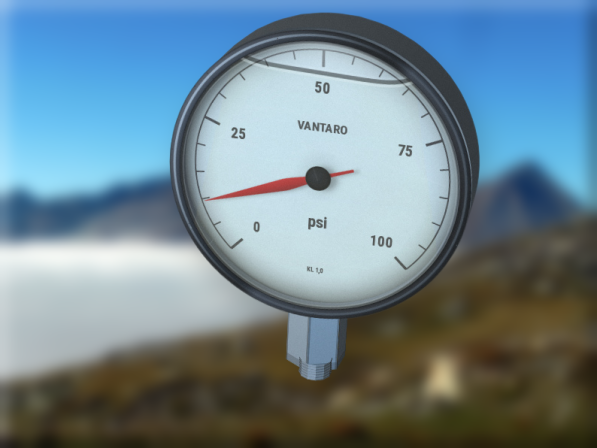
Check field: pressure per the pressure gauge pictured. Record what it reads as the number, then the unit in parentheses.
10 (psi)
